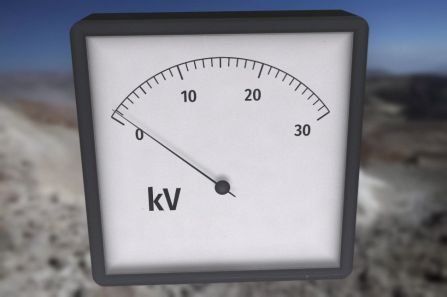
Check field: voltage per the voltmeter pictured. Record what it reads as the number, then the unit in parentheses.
1 (kV)
